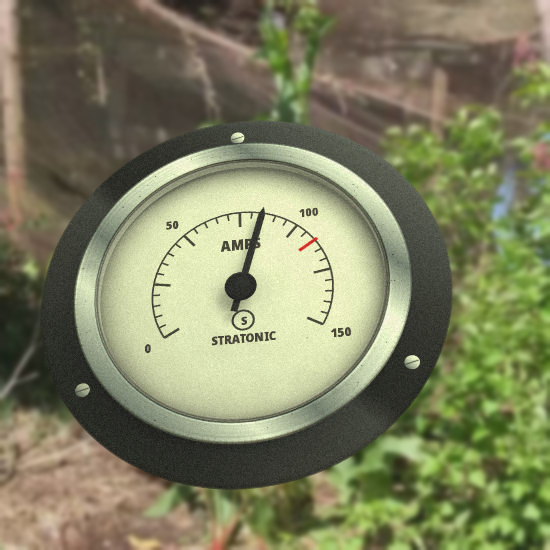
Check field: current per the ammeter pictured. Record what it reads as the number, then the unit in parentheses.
85 (A)
